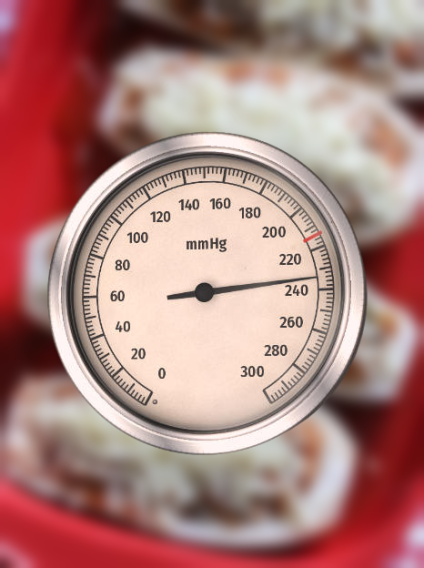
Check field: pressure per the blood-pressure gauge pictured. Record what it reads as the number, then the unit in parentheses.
234 (mmHg)
